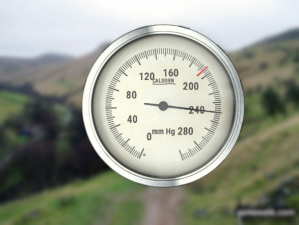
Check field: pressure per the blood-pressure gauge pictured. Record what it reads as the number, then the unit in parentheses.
240 (mmHg)
